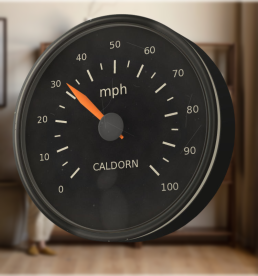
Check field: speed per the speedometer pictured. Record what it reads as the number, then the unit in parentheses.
32.5 (mph)
